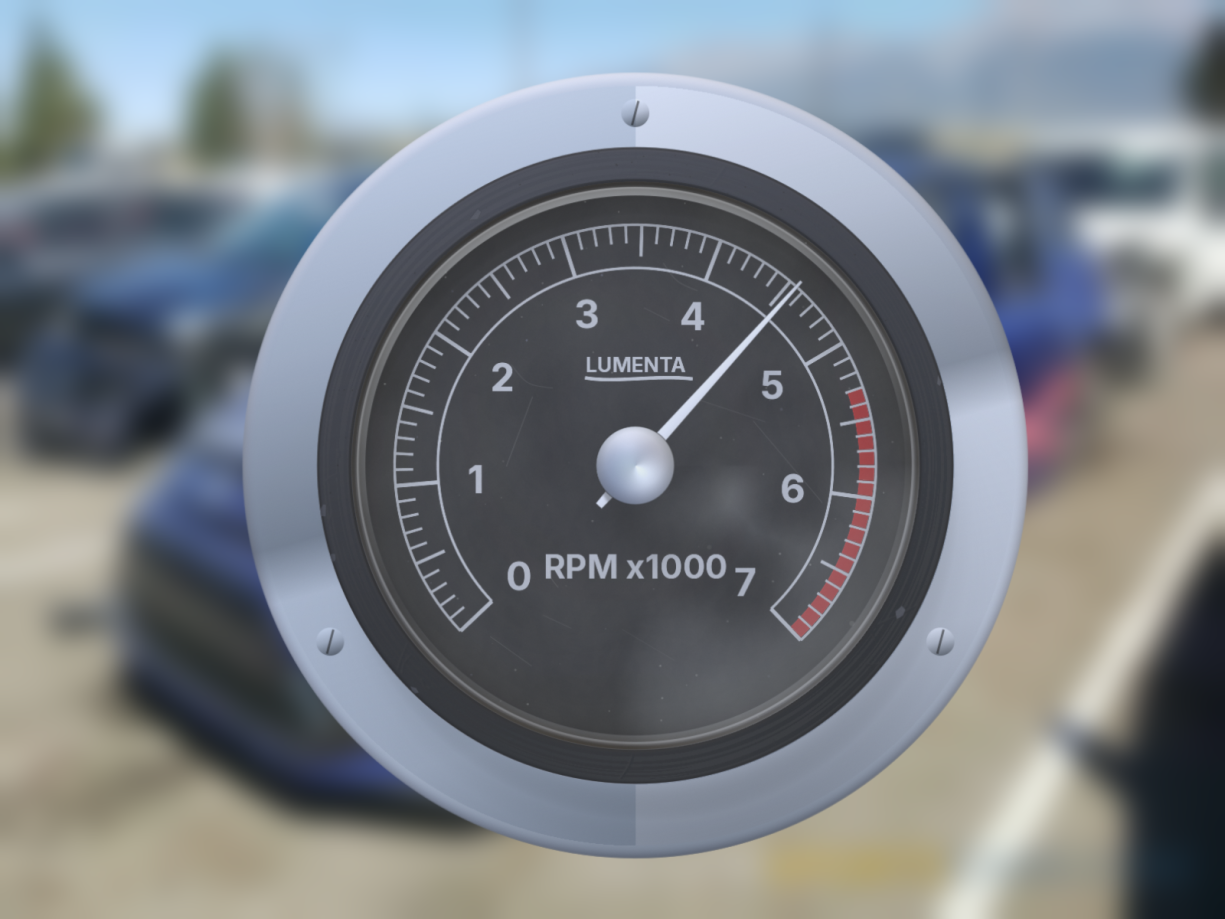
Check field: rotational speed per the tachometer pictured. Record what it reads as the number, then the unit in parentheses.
4550 (rpm)
